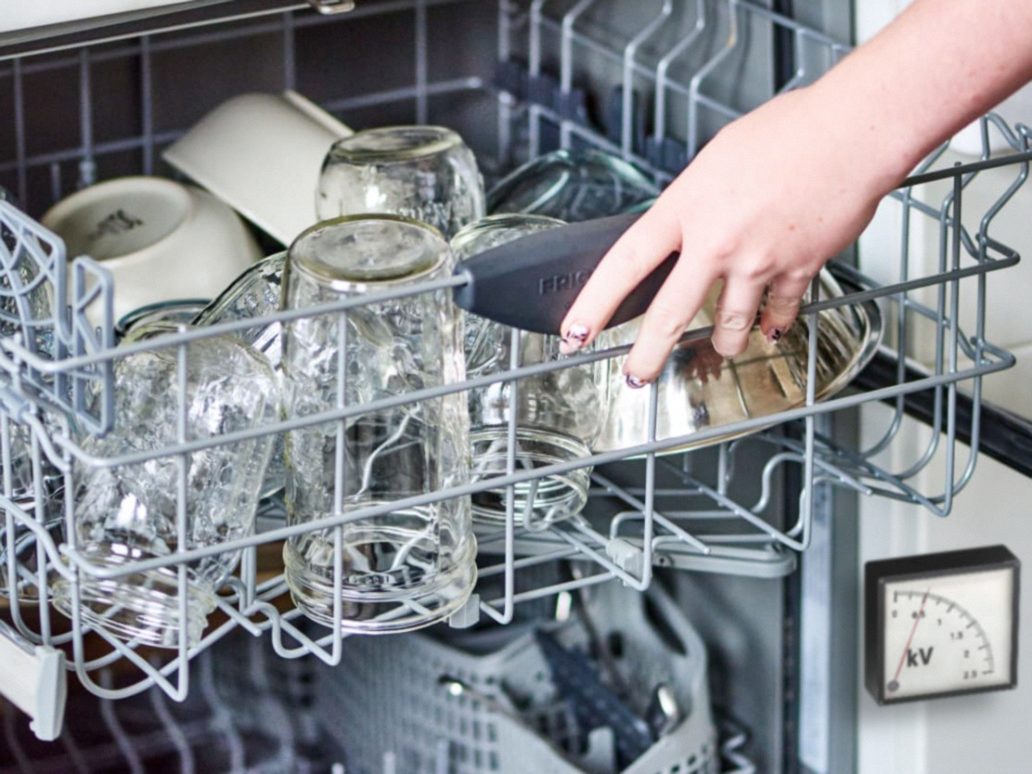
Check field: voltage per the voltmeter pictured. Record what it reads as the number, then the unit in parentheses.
0.5 (kV)
